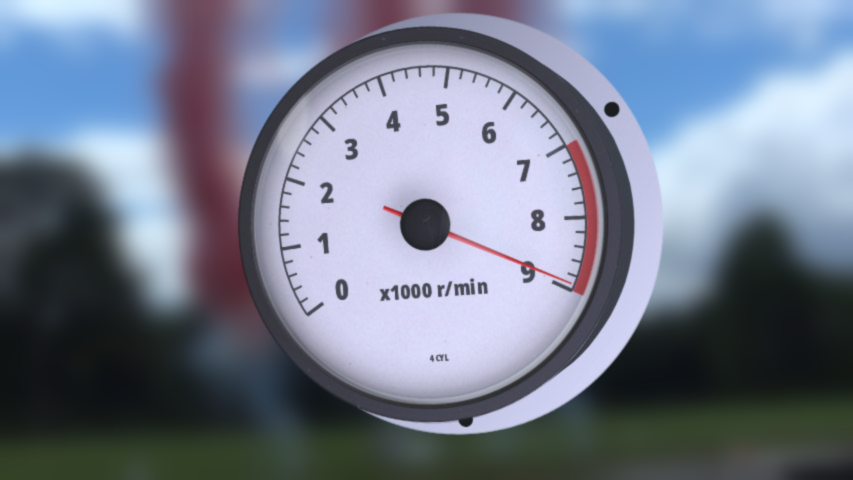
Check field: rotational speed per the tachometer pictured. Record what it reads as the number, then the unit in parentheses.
8900 (rpm)
